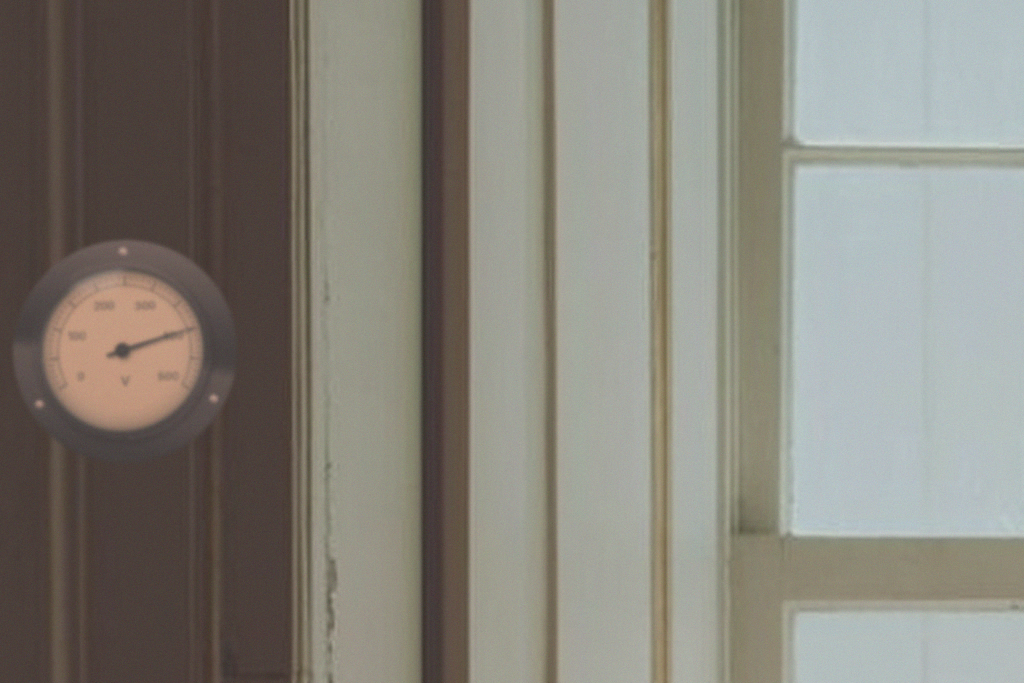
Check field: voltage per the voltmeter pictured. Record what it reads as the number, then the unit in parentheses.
400 (V)
